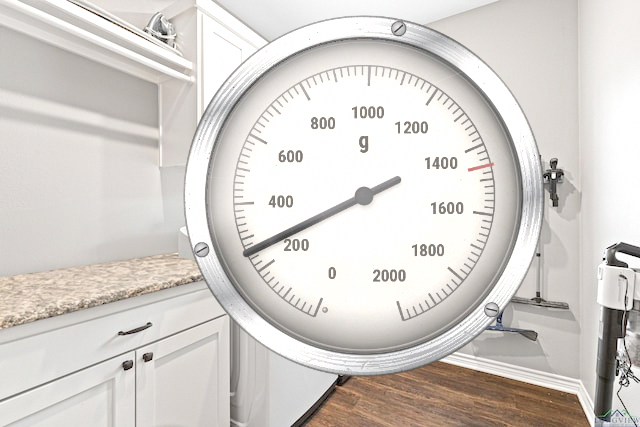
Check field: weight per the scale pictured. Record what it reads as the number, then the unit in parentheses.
260 (g)
